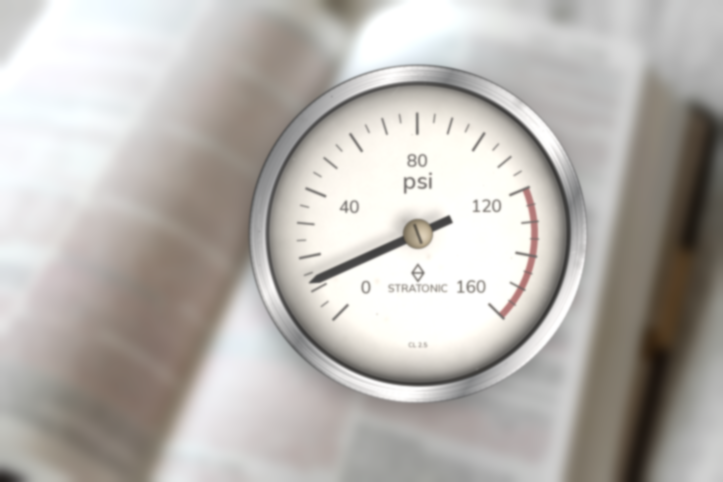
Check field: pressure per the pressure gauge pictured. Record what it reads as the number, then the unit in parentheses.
12.5 (psi)
